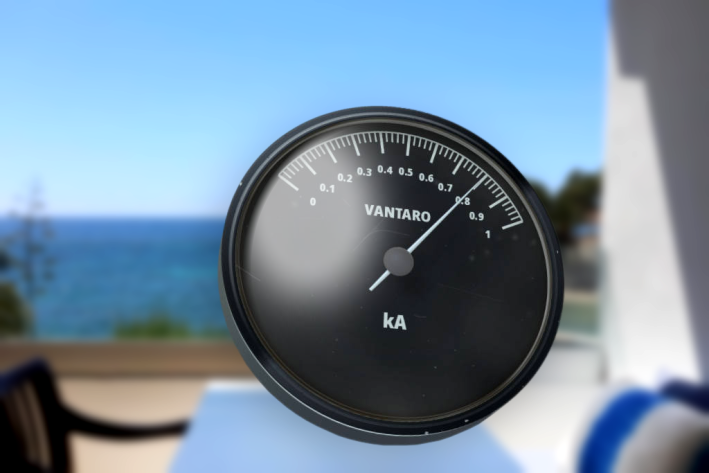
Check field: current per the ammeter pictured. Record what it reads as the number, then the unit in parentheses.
0.8 (kA)
